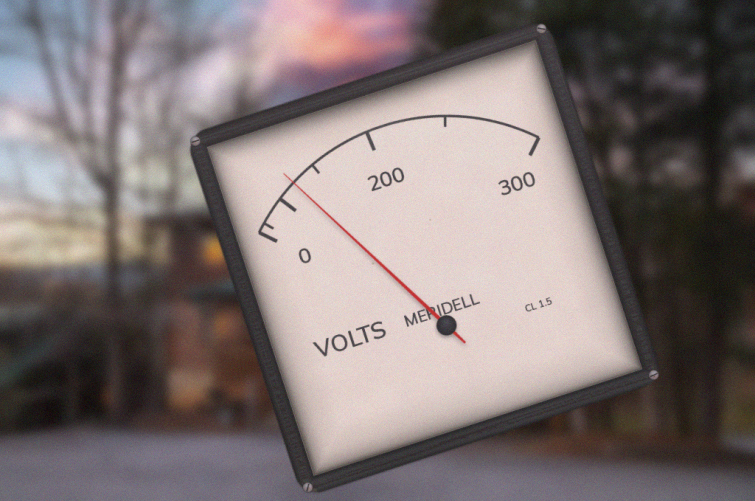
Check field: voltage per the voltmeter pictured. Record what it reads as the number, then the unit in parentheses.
125 (V)
